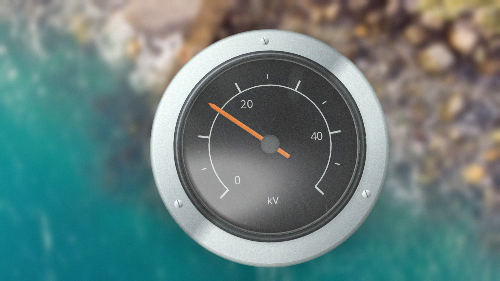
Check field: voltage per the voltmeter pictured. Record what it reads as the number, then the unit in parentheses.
15 (kV)
